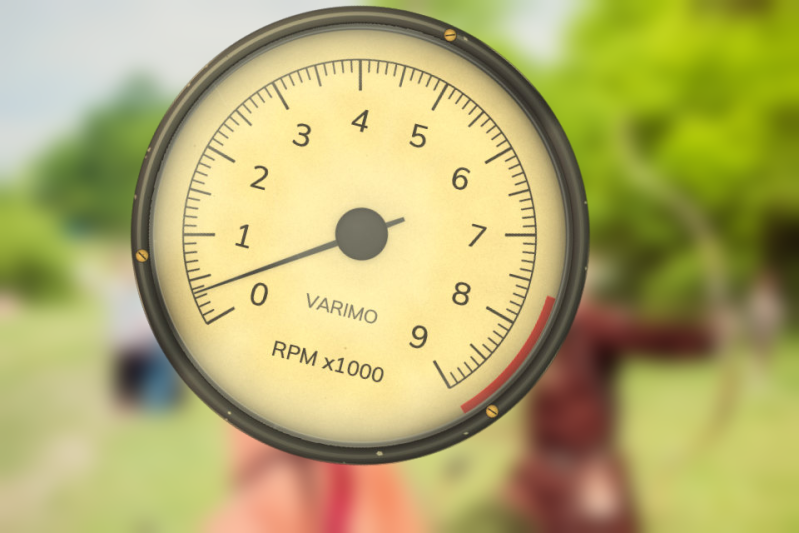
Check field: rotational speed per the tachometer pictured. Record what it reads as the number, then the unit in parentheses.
350 (rpm)
